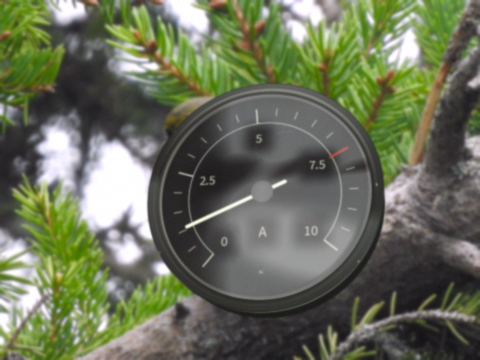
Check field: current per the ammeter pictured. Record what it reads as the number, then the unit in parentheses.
1 (A)
